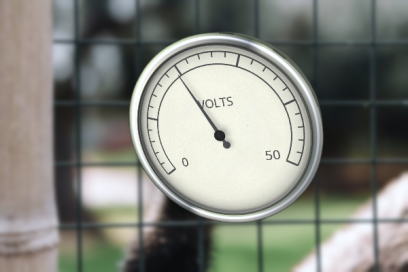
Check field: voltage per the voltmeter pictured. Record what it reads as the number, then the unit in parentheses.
20 (V)
